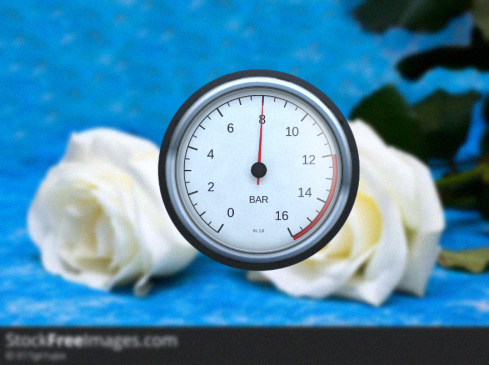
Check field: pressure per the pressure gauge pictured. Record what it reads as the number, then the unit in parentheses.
8 (bar)
